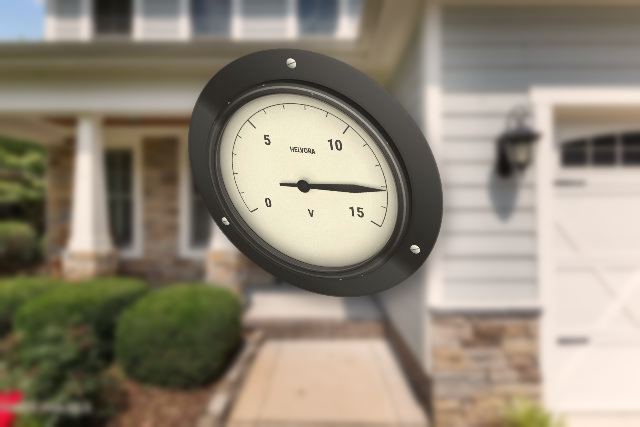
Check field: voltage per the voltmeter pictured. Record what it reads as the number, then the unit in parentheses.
13 (V)
